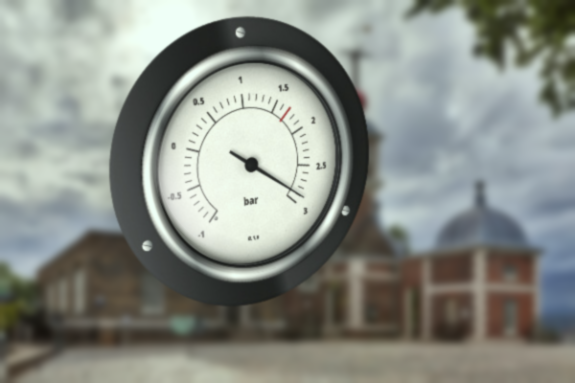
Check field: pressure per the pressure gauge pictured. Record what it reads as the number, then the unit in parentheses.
2.9 (bar)
